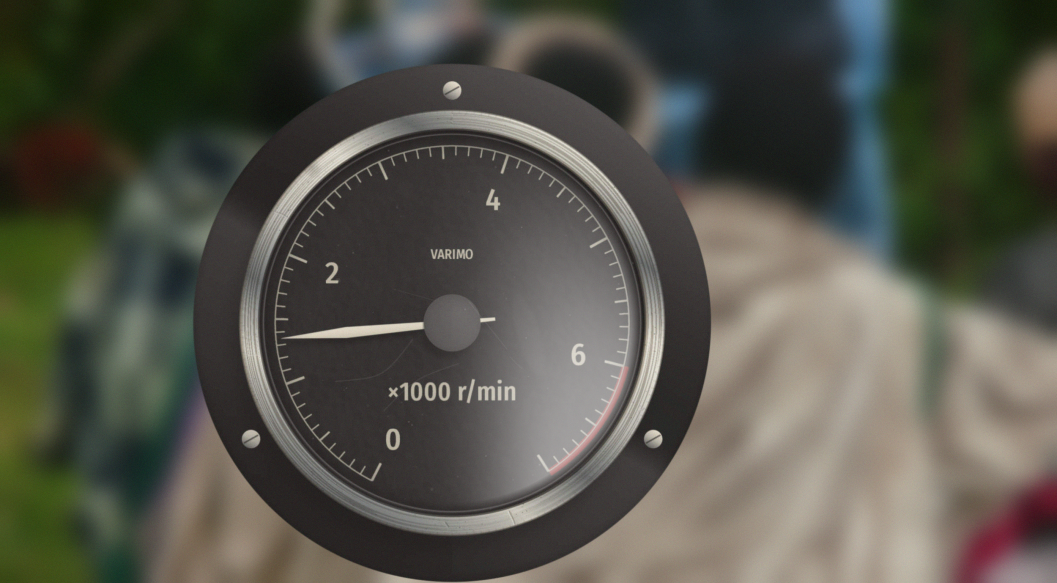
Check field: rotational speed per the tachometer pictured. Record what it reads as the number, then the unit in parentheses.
1350 (rpm)
